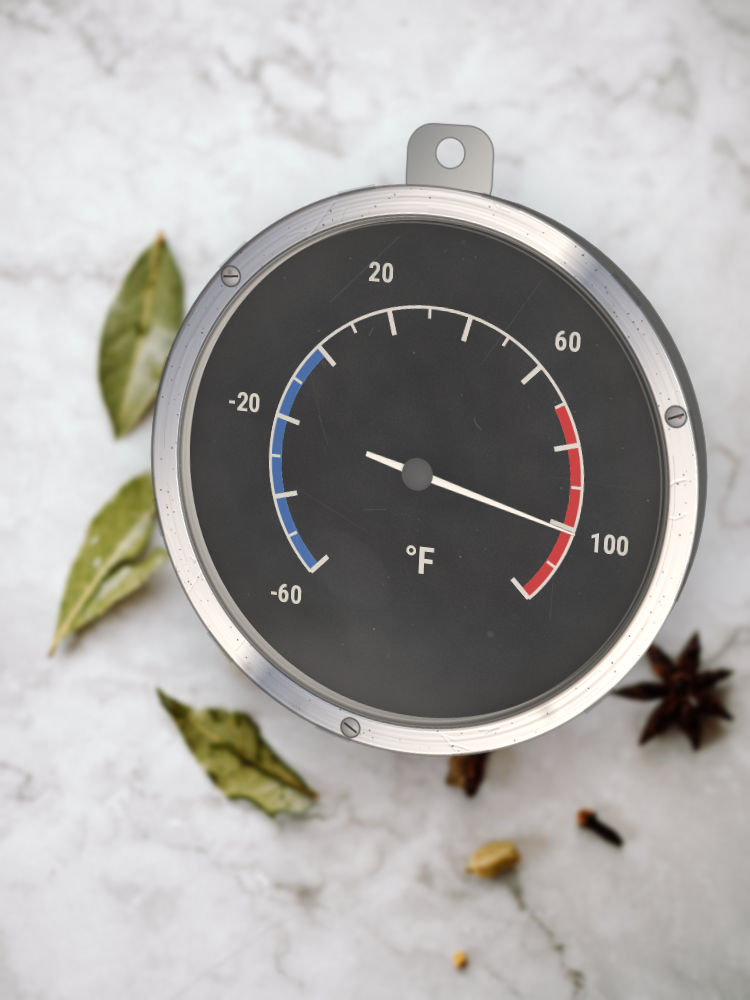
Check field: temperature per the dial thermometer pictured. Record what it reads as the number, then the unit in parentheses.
100 (°F)
